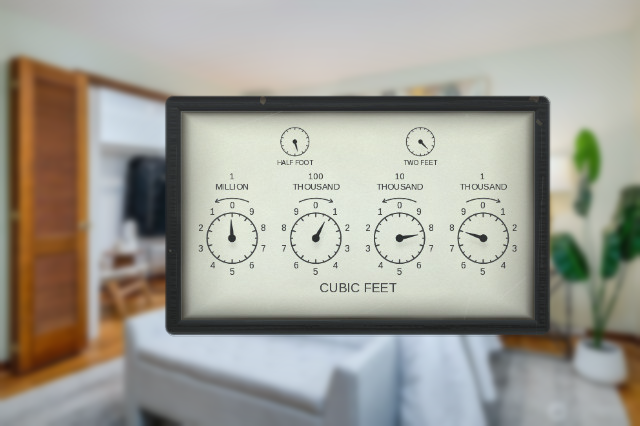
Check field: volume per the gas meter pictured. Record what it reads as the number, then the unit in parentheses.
7800 (ft³)
